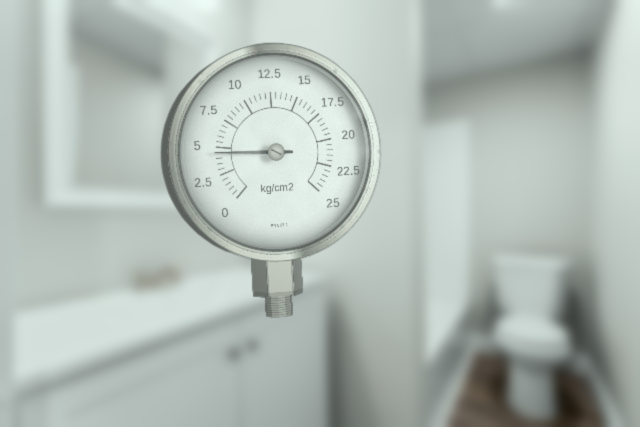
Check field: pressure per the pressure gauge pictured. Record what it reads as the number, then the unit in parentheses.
4.5 (kg/cm²)
